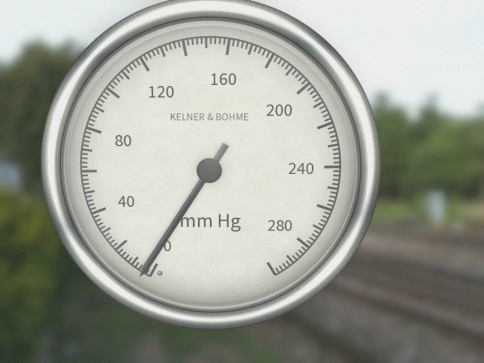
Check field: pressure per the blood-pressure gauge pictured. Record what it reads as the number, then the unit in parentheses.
4 (mmHg)
